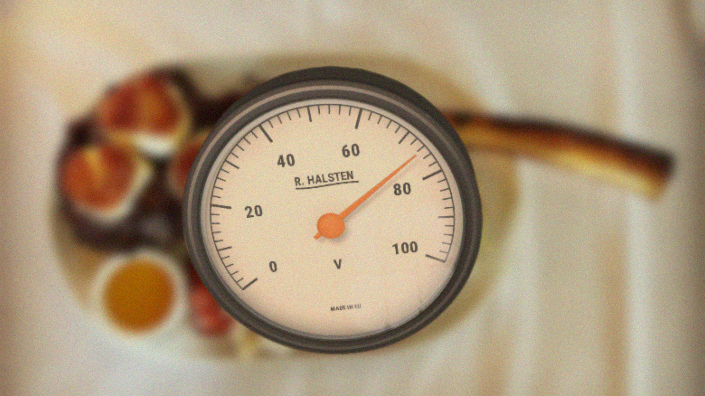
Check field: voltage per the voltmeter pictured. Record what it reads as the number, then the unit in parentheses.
74 (V)
